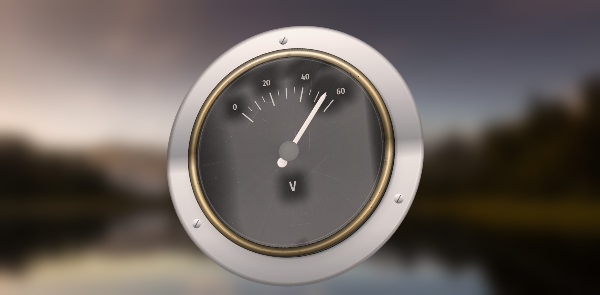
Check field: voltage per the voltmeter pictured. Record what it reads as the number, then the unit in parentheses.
55 (V)
